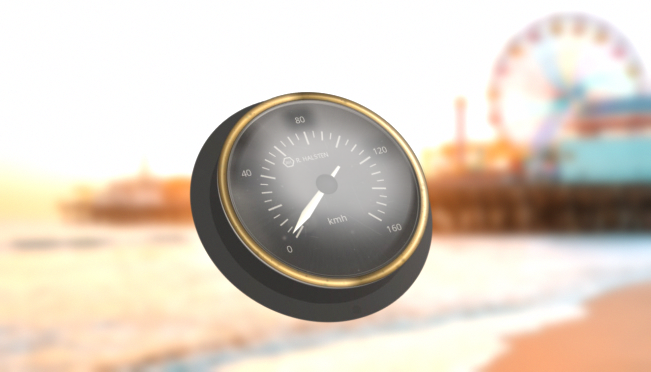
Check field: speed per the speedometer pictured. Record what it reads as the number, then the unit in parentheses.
2.5 (km/h)
